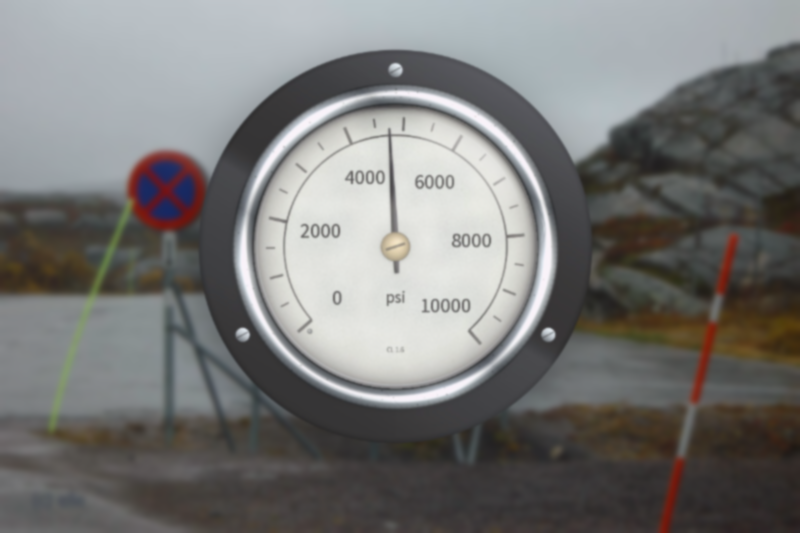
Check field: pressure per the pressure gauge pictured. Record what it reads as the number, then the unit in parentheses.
4750 (psi)
